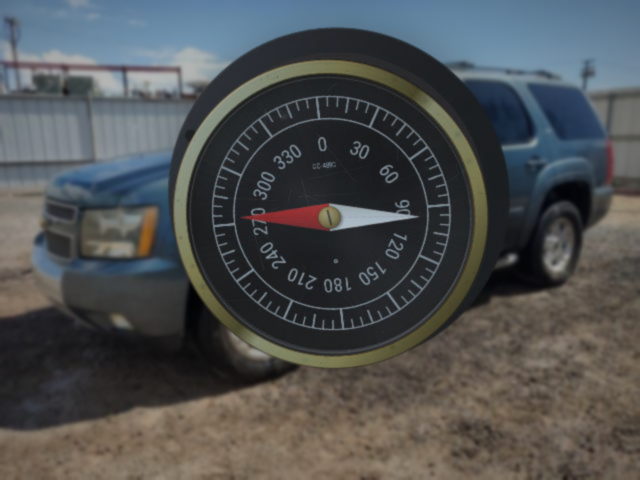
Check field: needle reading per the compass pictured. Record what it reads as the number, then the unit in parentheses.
275 (°)
